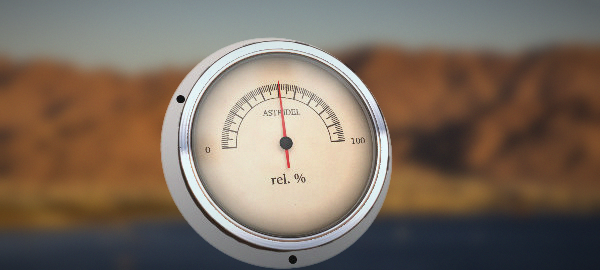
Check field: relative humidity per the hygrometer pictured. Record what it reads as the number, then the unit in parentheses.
50 (%)
